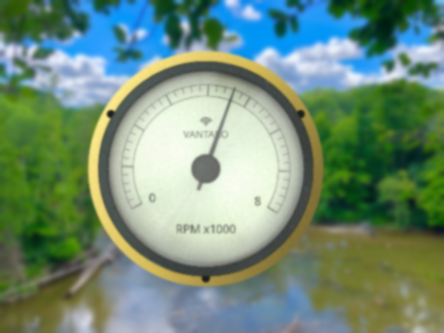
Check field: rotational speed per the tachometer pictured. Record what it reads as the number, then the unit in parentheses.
4600 (rpm)
